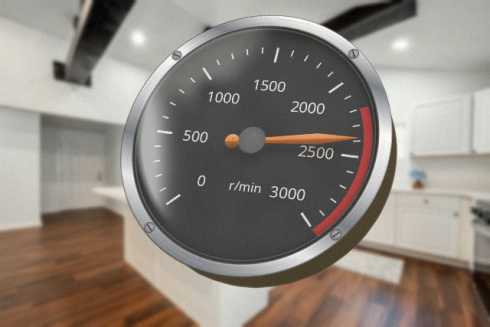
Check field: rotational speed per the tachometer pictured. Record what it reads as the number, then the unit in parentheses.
2400 (rpm)
